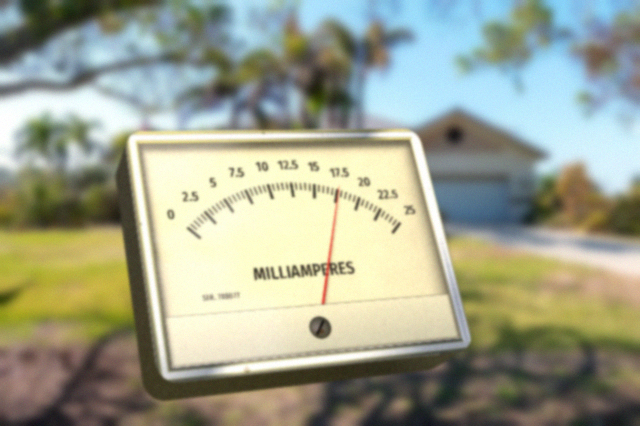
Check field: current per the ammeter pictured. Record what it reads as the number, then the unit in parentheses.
17.5 (mA)
